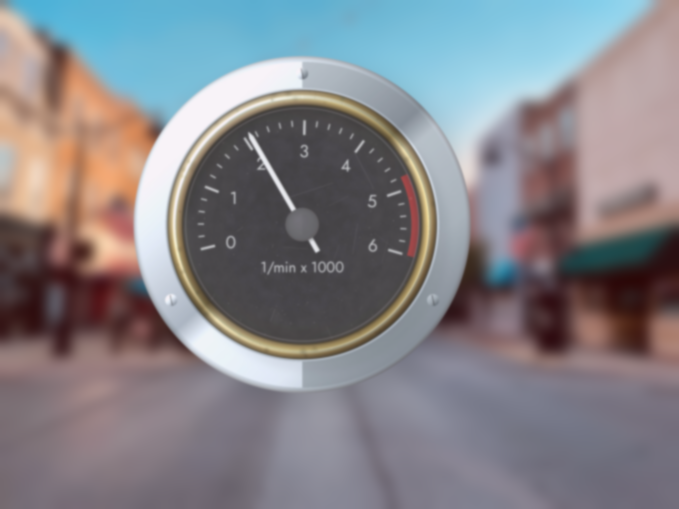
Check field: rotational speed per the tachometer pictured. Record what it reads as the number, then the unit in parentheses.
2100 (rpm)
